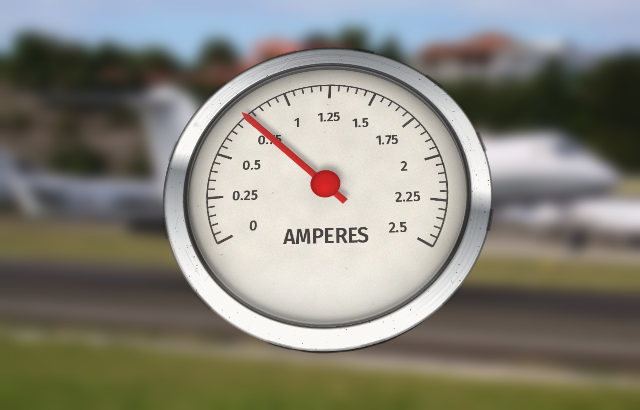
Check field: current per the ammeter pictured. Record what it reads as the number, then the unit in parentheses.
0.75 (A)
